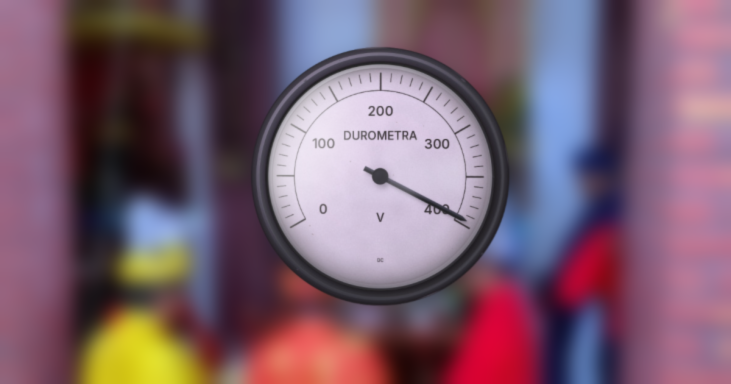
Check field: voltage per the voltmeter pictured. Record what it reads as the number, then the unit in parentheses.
395 (V)
